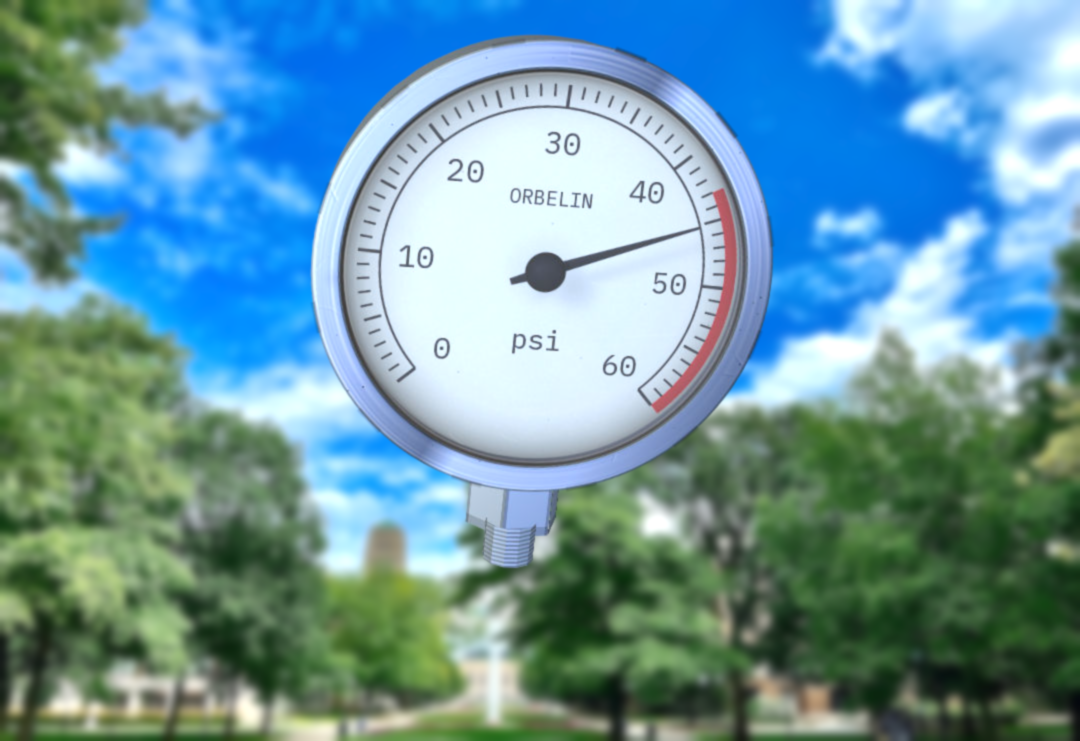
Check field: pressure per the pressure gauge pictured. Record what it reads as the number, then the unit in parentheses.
45 (psi)
